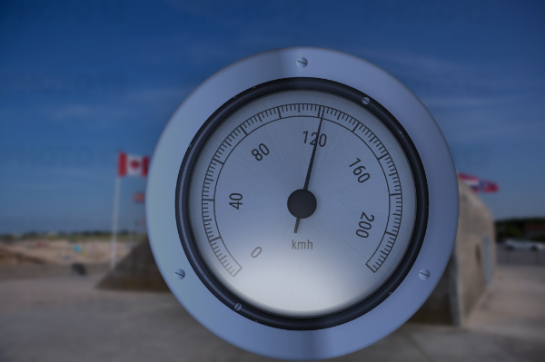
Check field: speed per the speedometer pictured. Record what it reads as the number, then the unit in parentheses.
122 (km/h)
